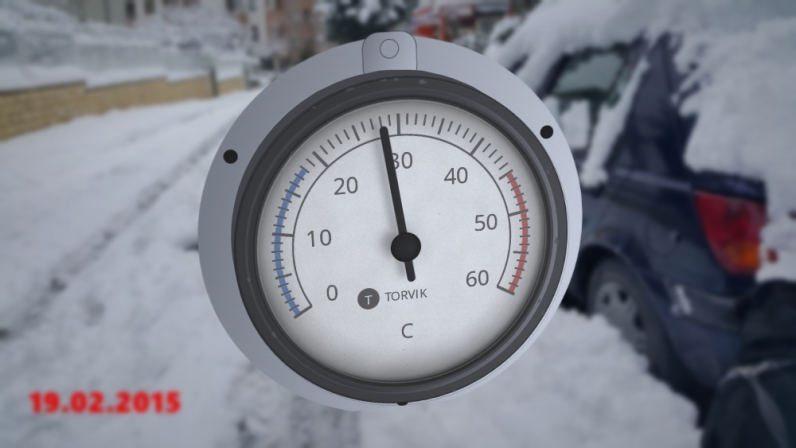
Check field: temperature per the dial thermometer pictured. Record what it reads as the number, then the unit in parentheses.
28 (°C)
